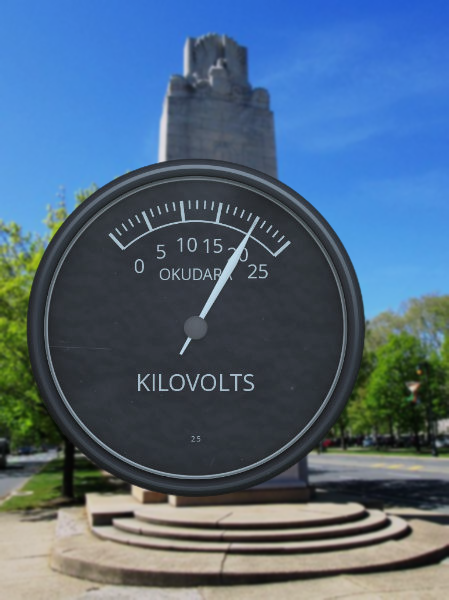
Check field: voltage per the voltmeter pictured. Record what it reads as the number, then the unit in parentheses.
20 (kV)
